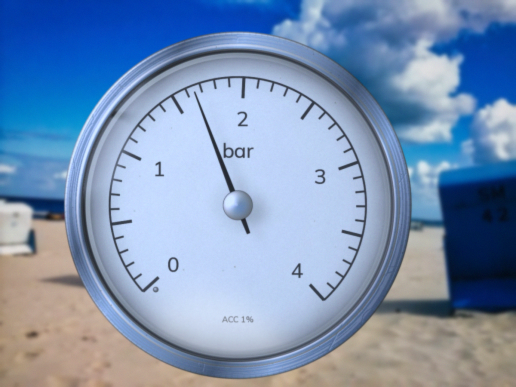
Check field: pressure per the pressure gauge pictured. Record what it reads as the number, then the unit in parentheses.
1.65 (bar)
